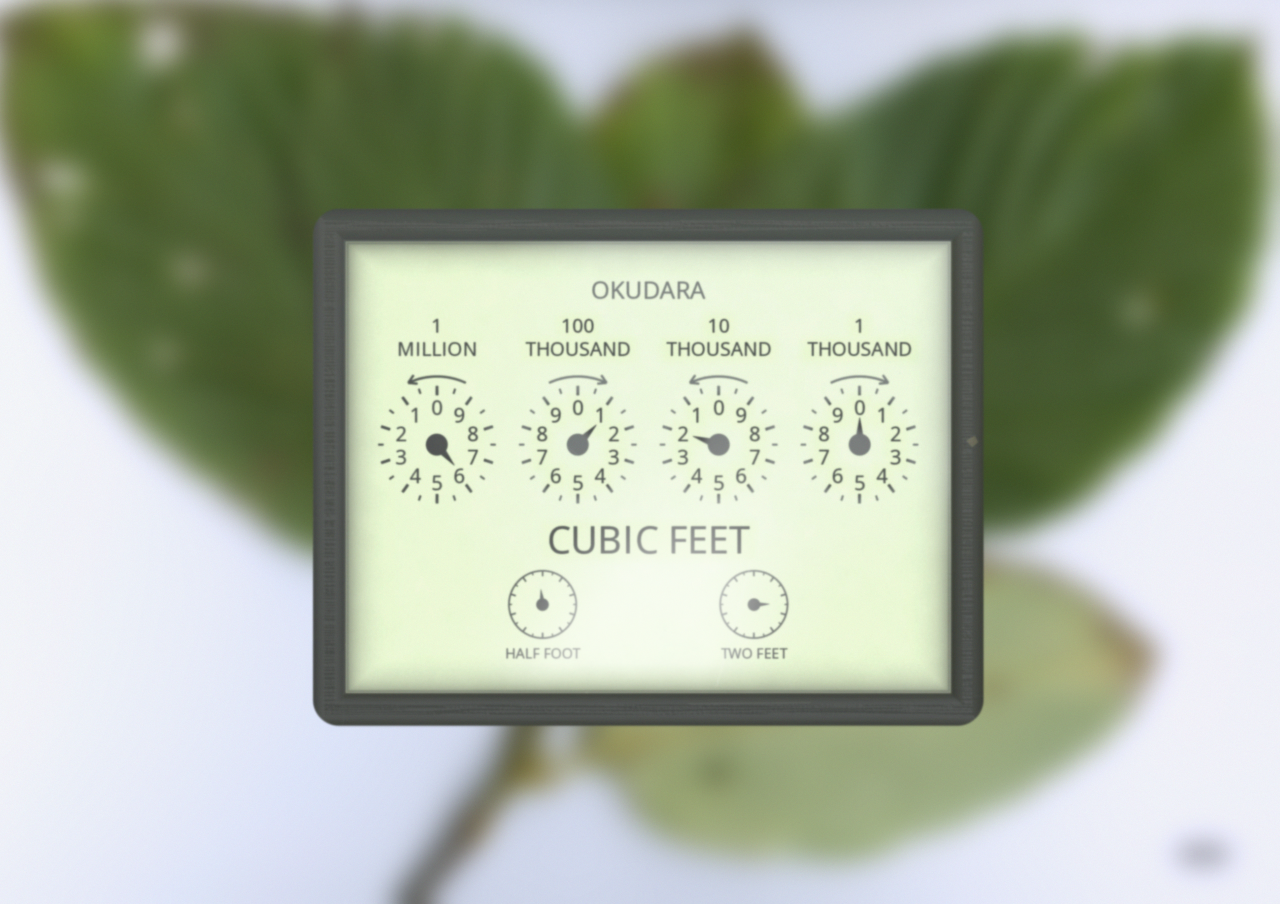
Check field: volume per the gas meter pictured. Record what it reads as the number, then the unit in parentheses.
612000 (ft³)
